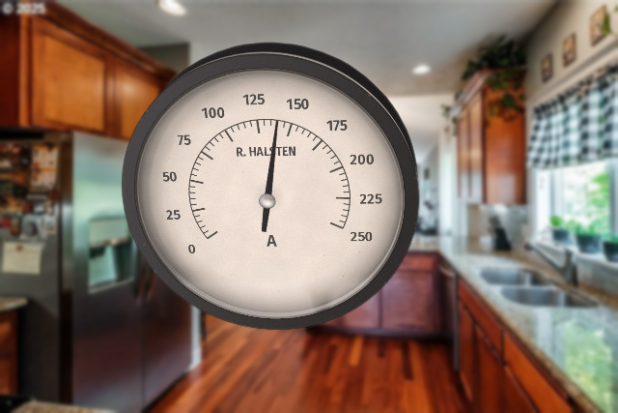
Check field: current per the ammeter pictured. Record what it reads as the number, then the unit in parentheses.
140 (A)
